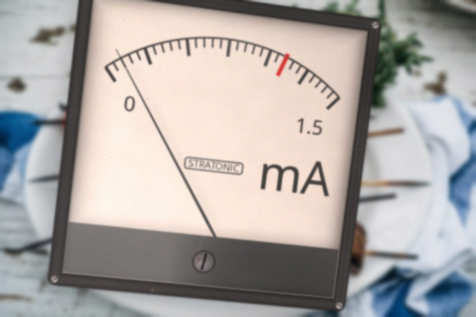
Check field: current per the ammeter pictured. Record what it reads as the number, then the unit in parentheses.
0.1 (mA)
